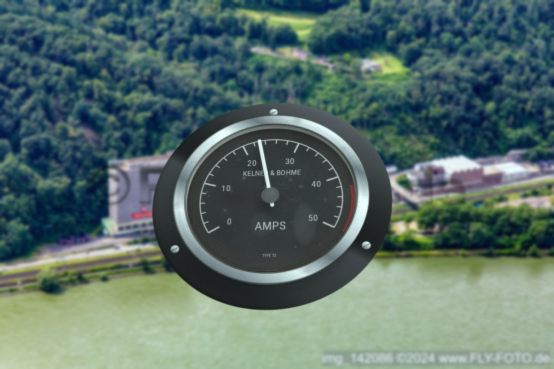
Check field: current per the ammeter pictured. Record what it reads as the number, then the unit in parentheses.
23 (A)
